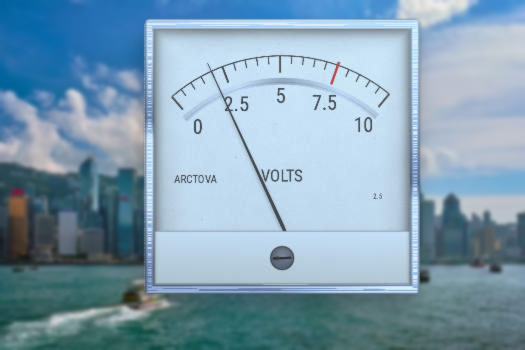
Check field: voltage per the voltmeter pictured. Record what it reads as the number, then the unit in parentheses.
2 (V)
